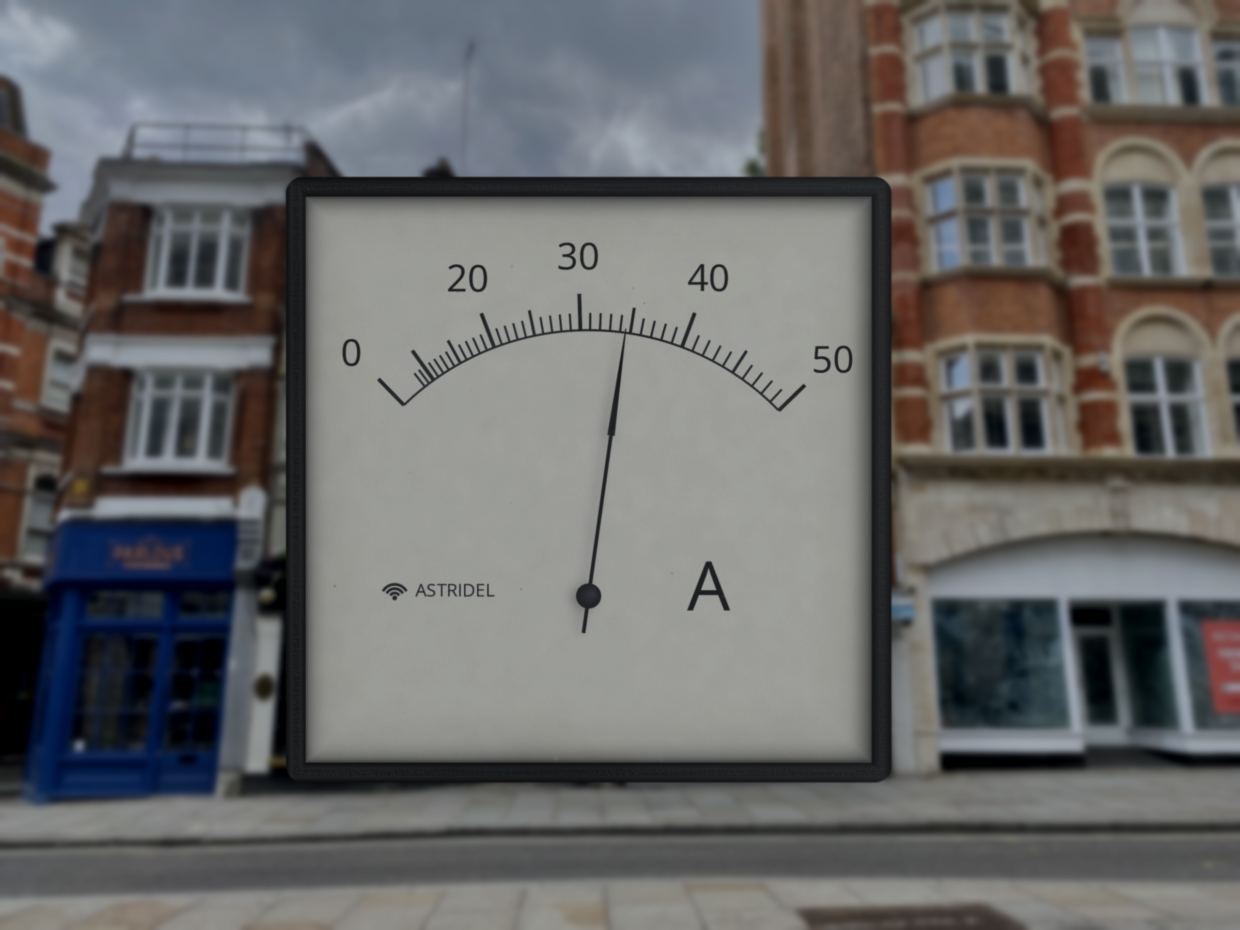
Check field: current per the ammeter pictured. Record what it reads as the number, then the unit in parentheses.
34.5 (A)
